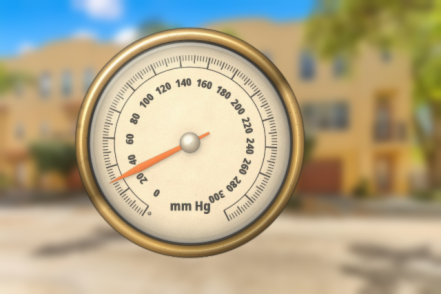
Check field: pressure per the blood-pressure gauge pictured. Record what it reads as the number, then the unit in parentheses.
30 (mmHg)
